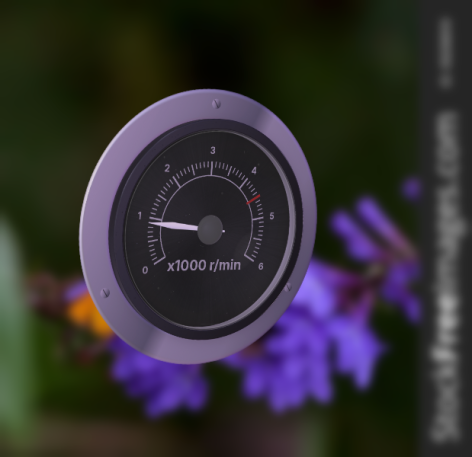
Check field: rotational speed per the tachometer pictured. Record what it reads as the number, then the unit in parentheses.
900 (rpm)
